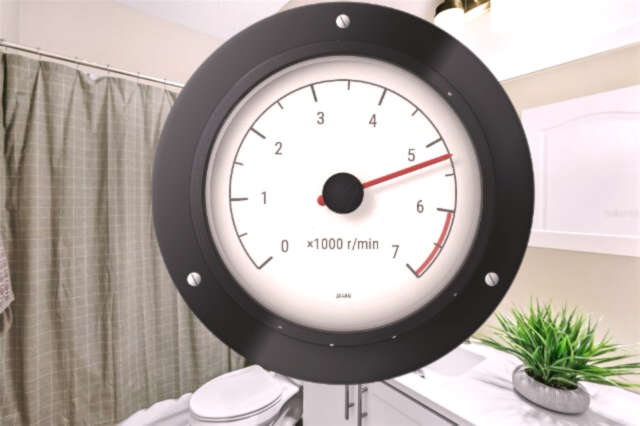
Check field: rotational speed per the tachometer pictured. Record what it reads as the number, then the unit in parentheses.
5250 (rpm)
